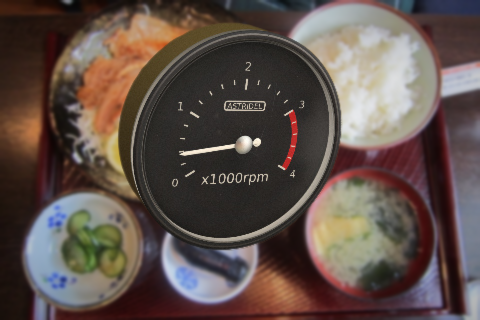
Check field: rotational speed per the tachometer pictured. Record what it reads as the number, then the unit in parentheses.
400 (rpm)
